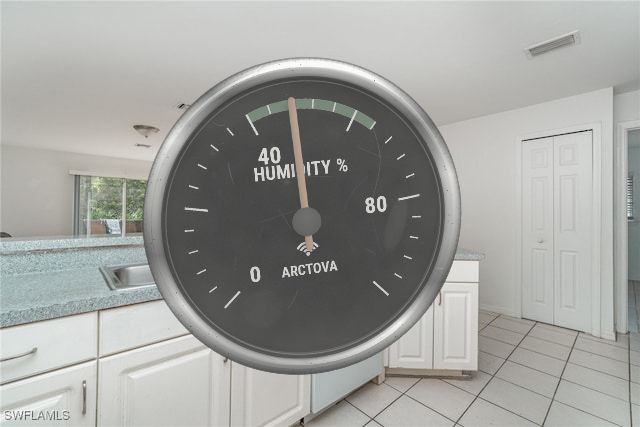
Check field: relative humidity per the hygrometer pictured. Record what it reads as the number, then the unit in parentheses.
48 (%)
